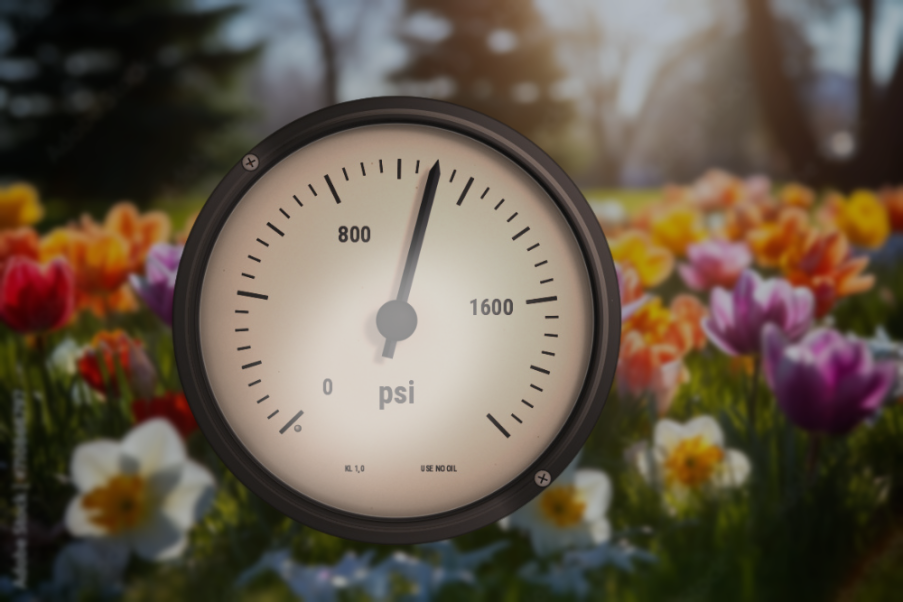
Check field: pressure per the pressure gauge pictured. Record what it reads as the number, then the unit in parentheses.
1100 (psi)
